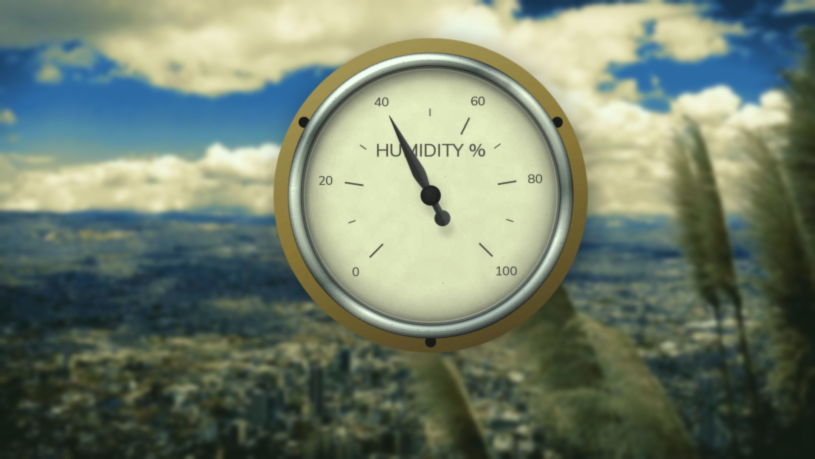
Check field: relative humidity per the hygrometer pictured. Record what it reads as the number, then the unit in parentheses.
40 (%)
